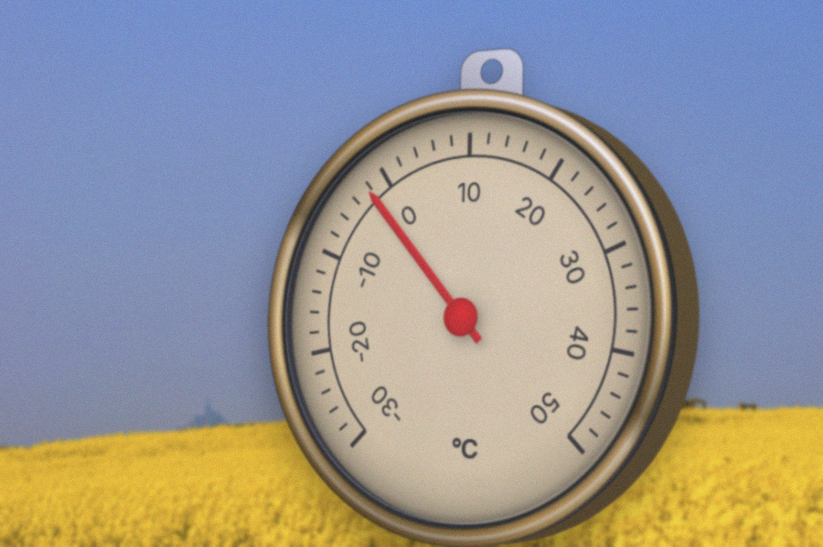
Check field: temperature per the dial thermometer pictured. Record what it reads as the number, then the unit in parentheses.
-2 (°C)
